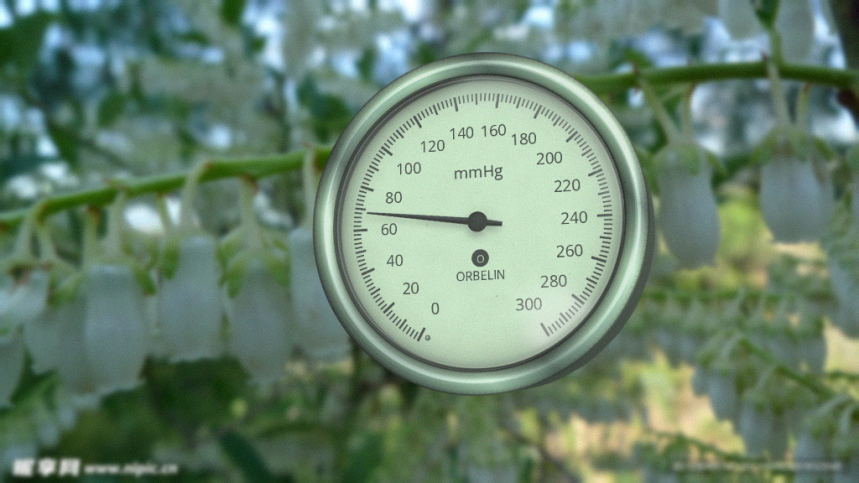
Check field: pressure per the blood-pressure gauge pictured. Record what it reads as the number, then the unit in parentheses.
68 (mmHg)
